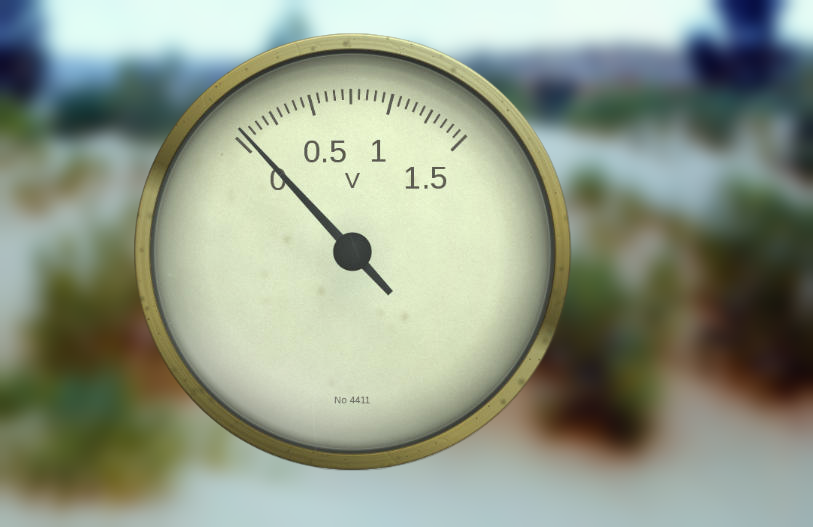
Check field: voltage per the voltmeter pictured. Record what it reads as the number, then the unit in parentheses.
0.05 (V)
